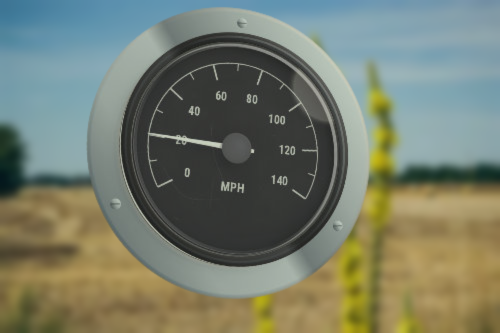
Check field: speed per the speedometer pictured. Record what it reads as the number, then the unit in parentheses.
20 (mph)
